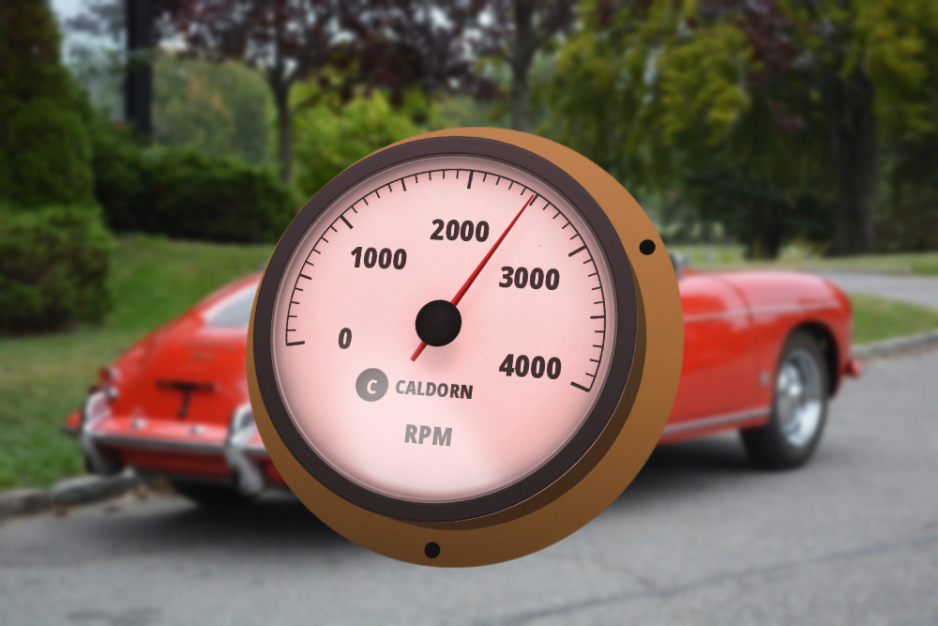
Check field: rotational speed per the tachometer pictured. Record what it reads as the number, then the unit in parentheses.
2500 (rpm)
